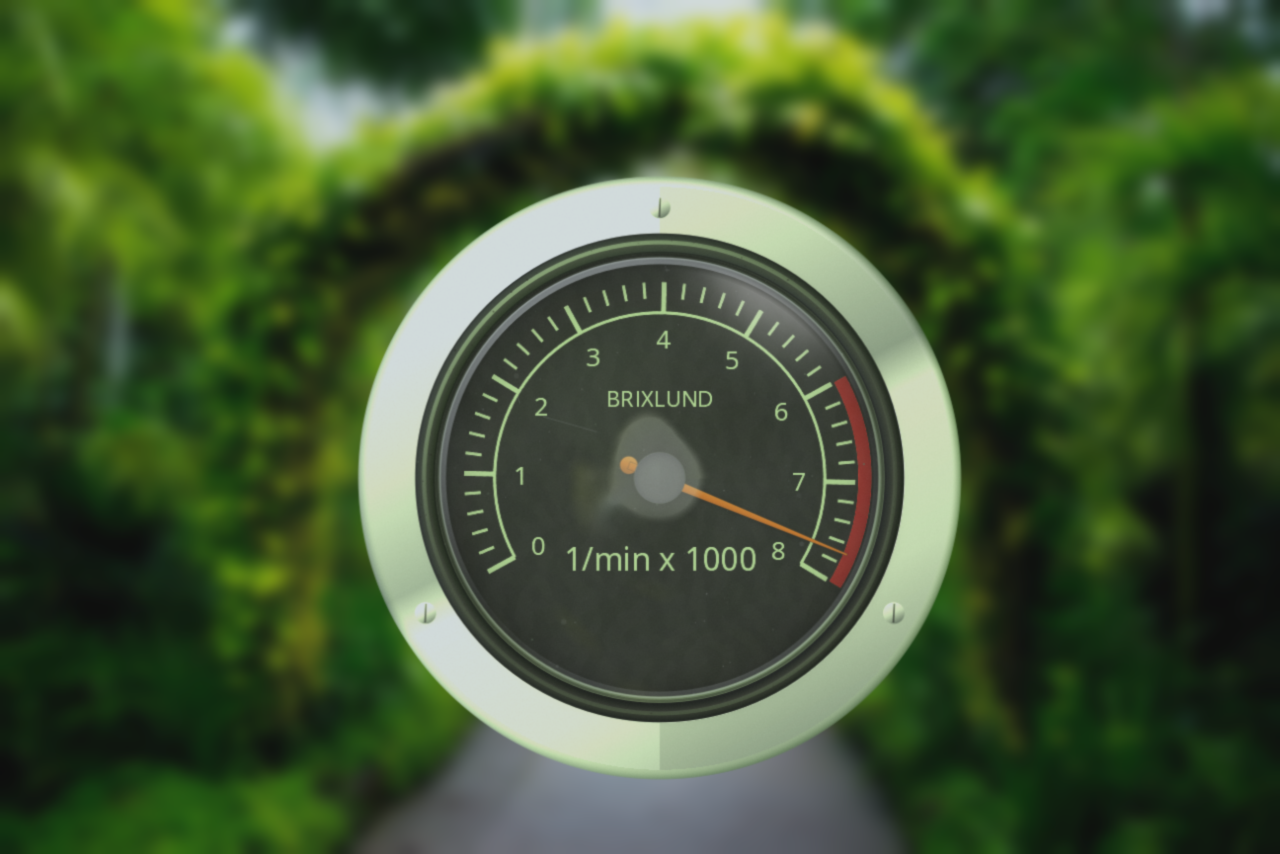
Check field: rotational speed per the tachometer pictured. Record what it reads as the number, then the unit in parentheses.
7700 (rpm)
